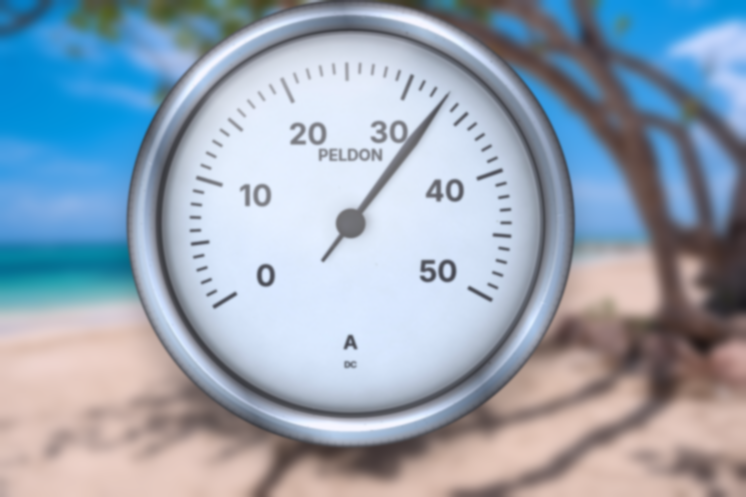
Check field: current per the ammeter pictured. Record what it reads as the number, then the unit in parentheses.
33 (A)
